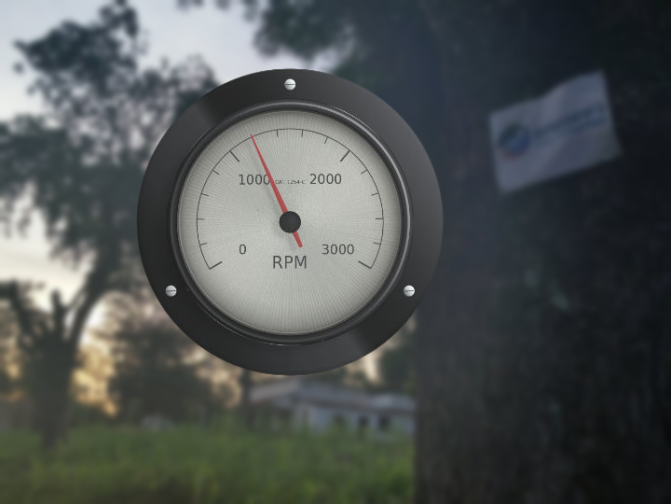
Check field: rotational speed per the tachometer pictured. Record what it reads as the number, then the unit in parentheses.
1200 (rpm)
